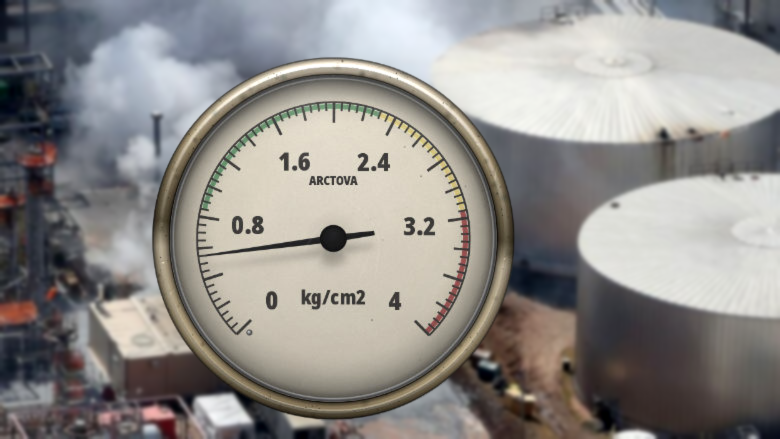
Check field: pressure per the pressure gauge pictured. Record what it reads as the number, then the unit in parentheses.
0.55 (kg/cm²)
